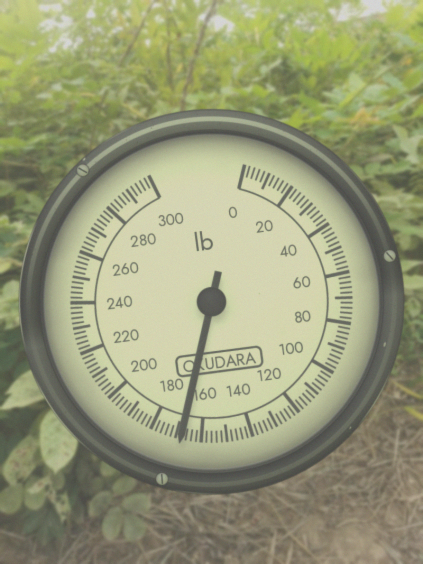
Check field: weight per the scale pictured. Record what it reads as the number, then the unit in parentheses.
168 (lb)
